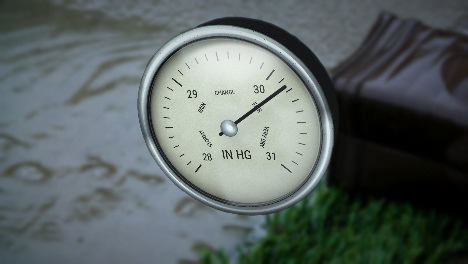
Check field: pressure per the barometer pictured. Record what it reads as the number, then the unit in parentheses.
30.15 (inHg)
